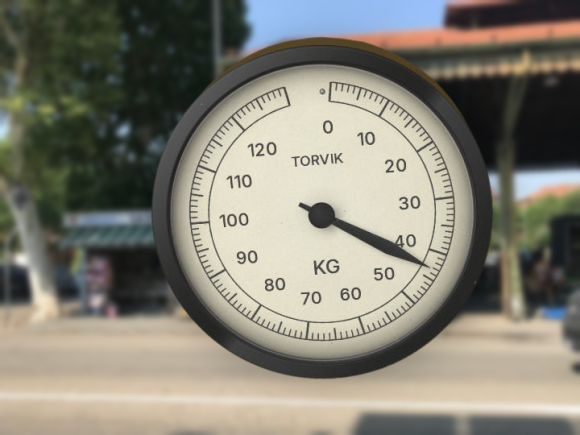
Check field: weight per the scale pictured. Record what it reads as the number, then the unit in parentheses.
43 (kg)
